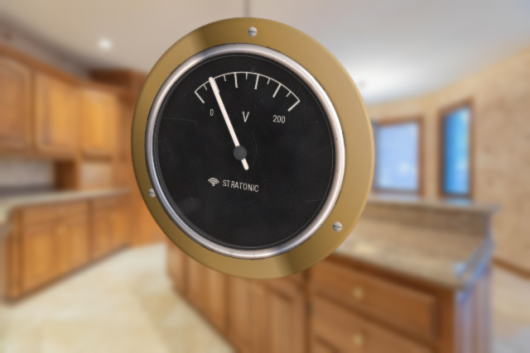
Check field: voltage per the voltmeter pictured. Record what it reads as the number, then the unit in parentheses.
40 (V)
